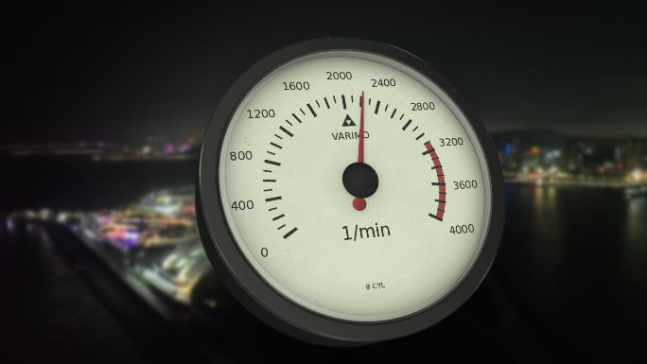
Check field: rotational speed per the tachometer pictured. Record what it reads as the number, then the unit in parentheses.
2200 (rpm)
